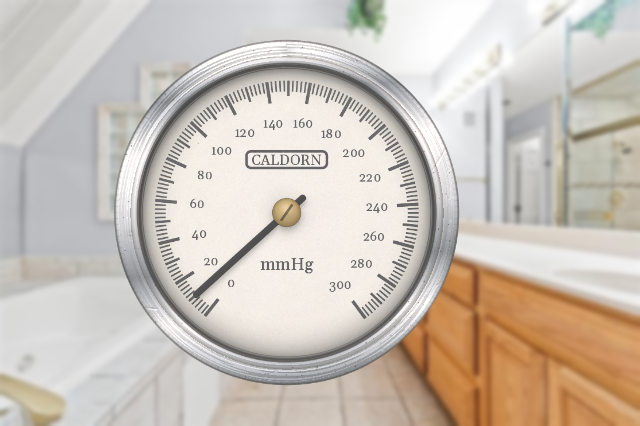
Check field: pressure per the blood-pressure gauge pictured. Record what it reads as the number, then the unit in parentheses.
10 (mmHg)
